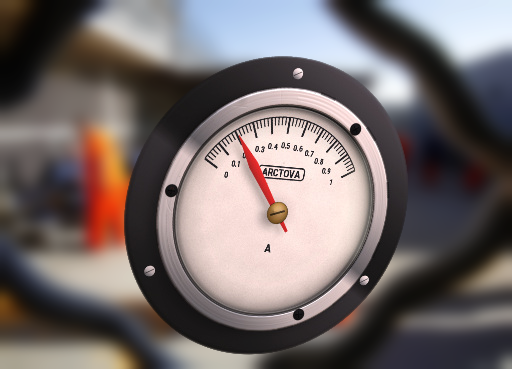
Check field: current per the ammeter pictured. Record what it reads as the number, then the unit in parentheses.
0.2 (A)
